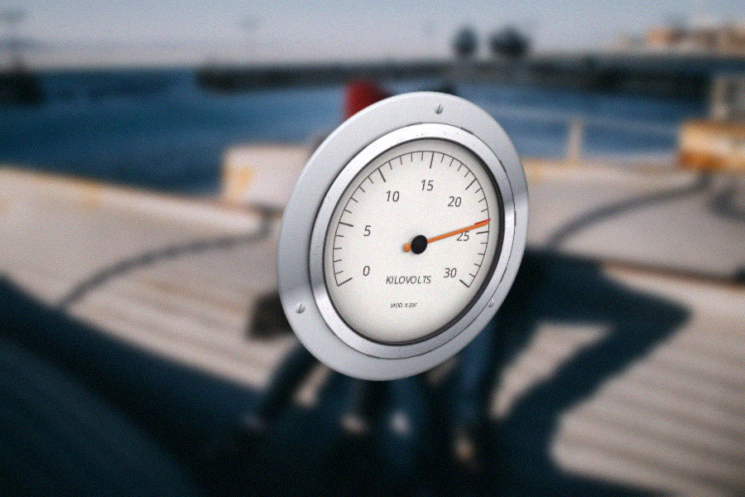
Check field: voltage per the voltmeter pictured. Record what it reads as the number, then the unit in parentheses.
24 (kV)
